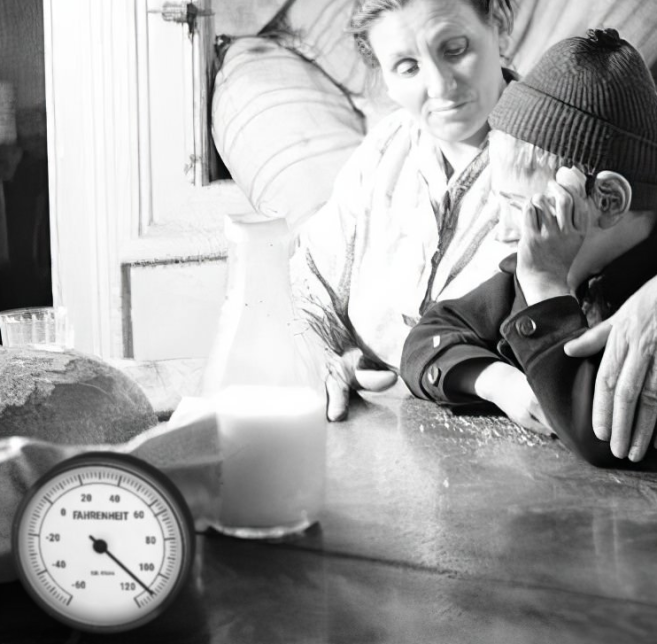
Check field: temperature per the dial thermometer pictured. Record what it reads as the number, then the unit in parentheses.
110 (°F)
